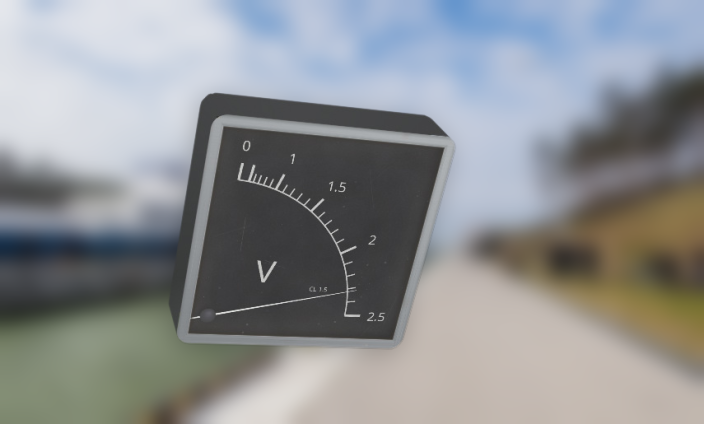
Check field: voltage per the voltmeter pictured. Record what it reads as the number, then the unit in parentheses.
2.3 (V)
